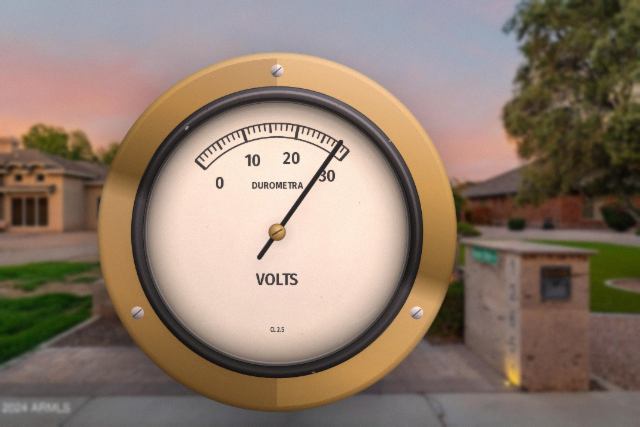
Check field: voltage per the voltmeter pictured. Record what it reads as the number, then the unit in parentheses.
28 (V)
